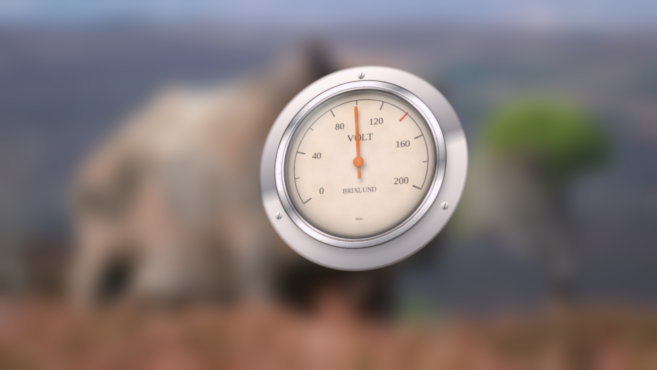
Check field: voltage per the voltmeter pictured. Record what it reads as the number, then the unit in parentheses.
100 (V)
